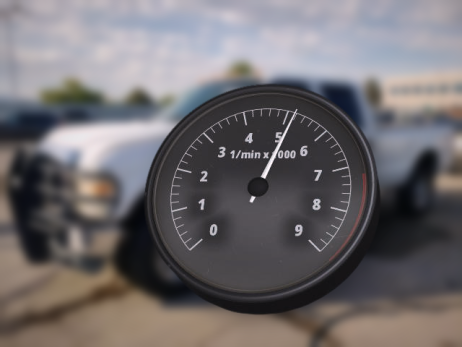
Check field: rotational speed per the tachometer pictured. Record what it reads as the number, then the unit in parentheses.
5200 (rpm)
